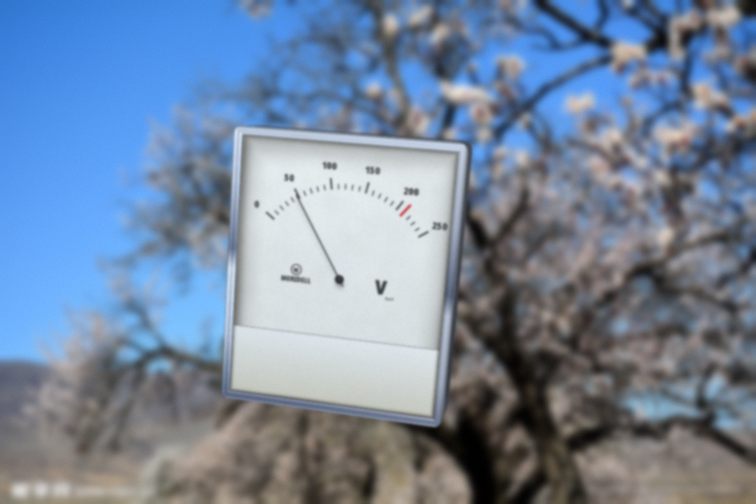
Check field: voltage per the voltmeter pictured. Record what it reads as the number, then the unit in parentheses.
50 (V)
